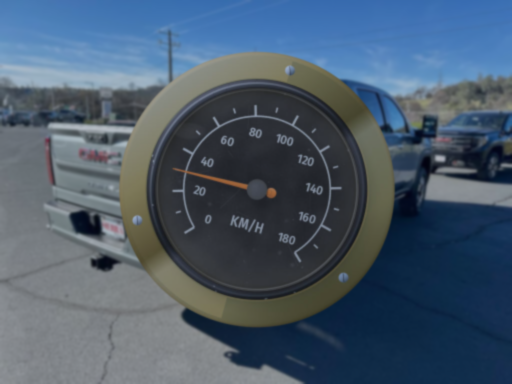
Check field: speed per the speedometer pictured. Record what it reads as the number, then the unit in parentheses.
30 (km/h)
